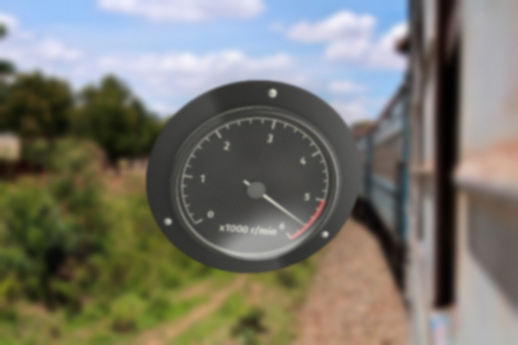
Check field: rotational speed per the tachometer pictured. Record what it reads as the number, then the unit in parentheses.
5600 (rpm)
